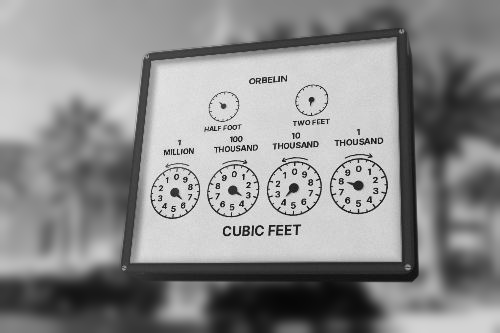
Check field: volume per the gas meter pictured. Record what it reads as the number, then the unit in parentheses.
633800 (ft³)
